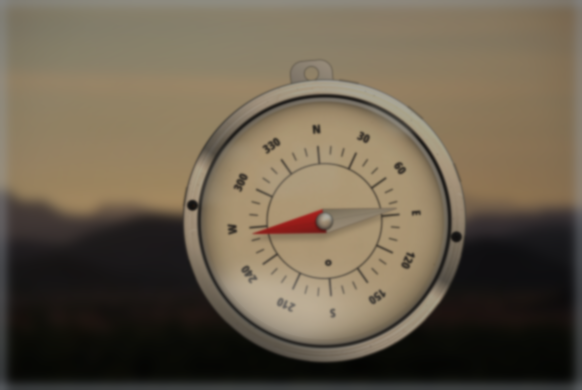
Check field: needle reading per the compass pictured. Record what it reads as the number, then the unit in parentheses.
265 (°)
